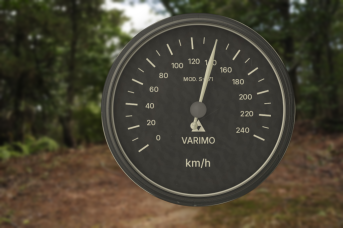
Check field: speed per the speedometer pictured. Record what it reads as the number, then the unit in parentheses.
140 (km/h)
